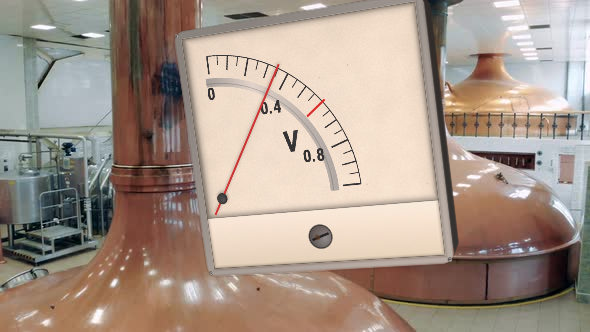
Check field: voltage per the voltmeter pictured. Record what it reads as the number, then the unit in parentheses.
0.35 (V)
